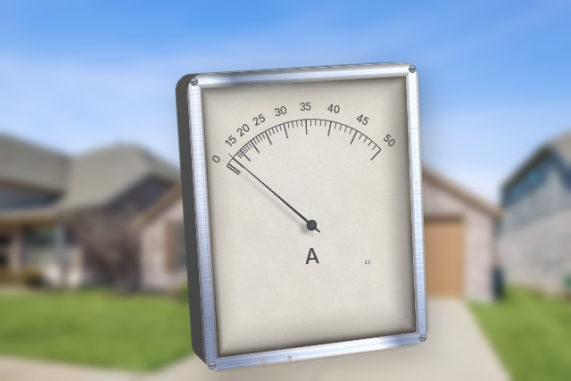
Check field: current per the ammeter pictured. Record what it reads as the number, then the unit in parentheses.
10 (A)
